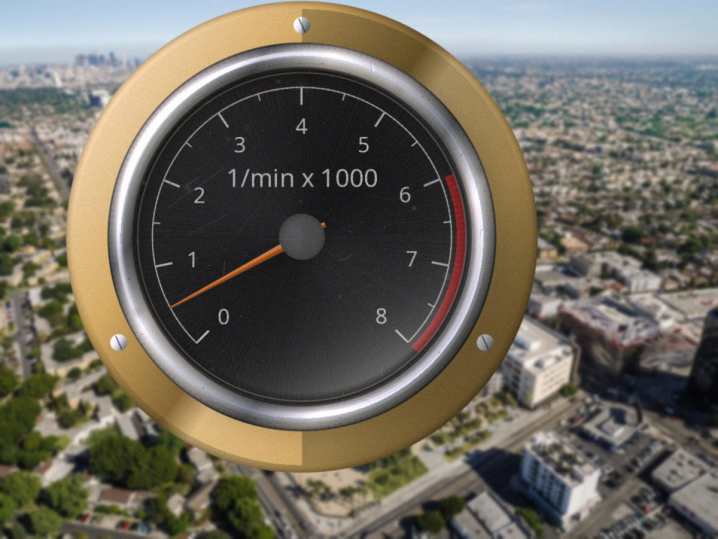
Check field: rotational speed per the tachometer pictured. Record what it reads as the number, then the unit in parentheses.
500 (rpm)
